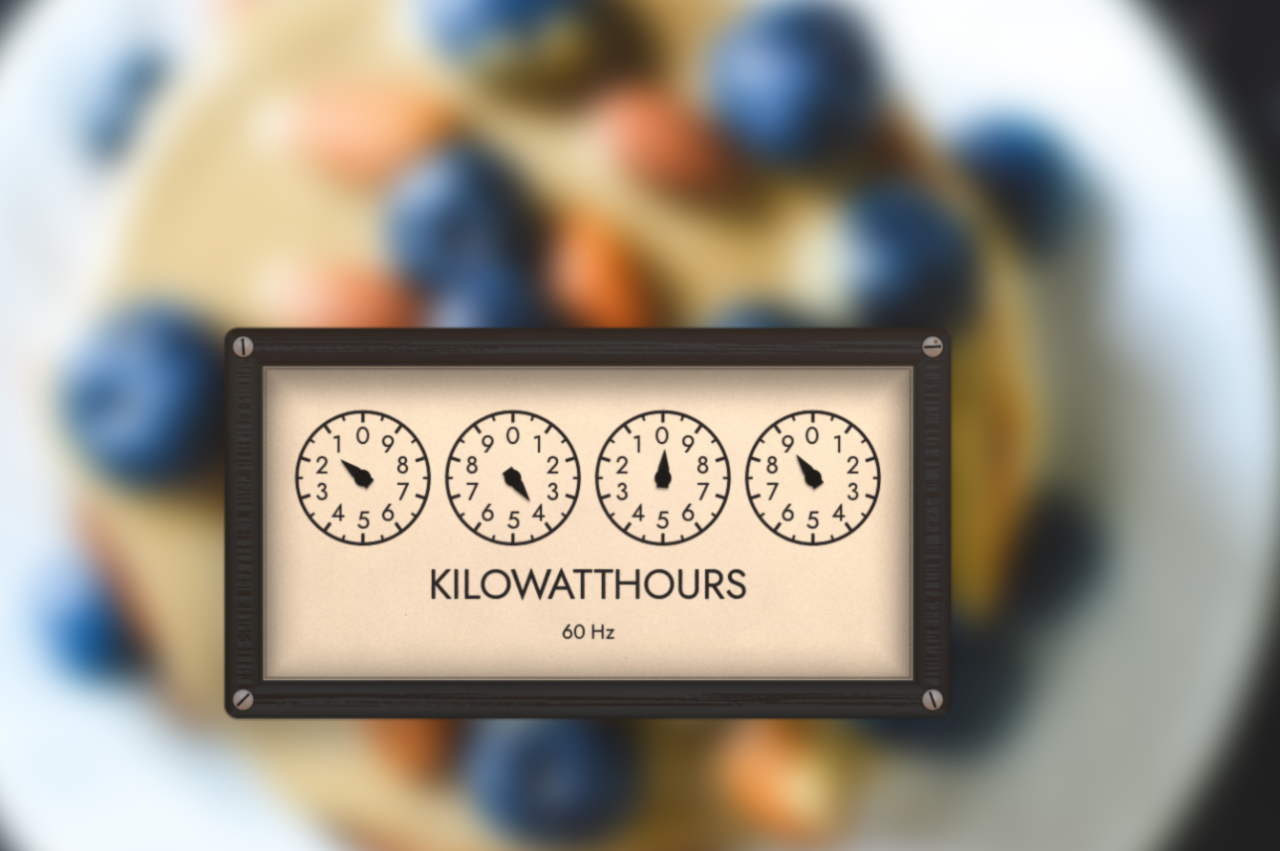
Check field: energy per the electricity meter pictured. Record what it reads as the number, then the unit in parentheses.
1399 (kWh)
